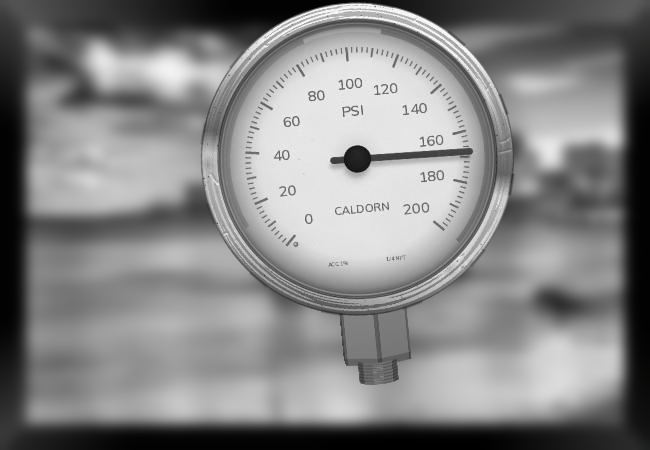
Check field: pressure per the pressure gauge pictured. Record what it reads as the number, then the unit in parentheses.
168 (psi)
